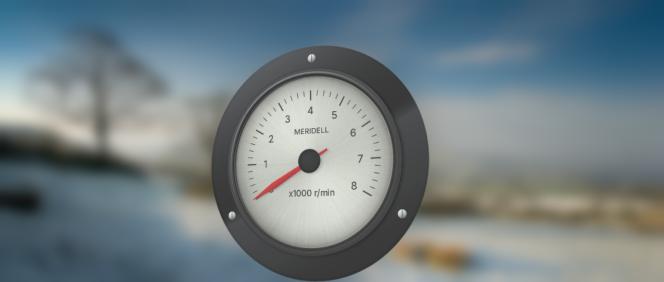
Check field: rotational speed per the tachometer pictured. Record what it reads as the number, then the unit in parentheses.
0 (rpm)
